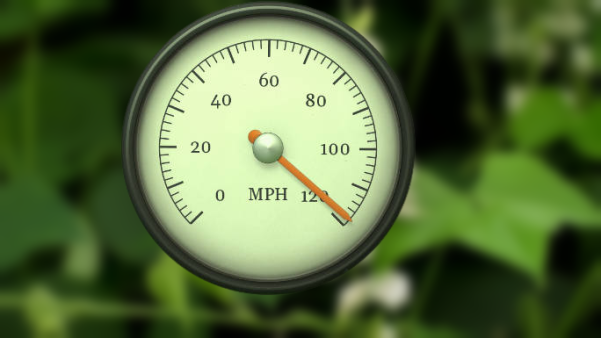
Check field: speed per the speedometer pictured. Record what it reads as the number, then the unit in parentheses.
118 (mph)
